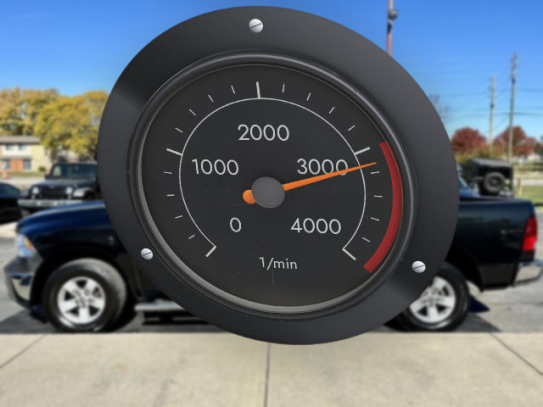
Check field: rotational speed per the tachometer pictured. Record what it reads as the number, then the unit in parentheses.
3100 (rpm)
